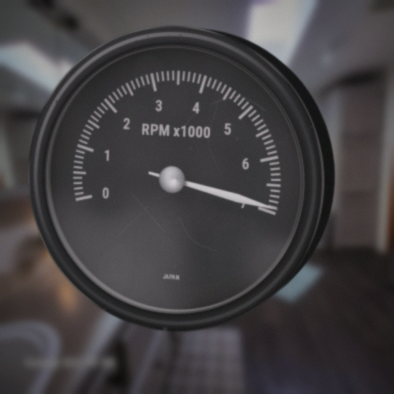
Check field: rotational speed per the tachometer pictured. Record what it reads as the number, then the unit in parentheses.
6900 (rpm)
